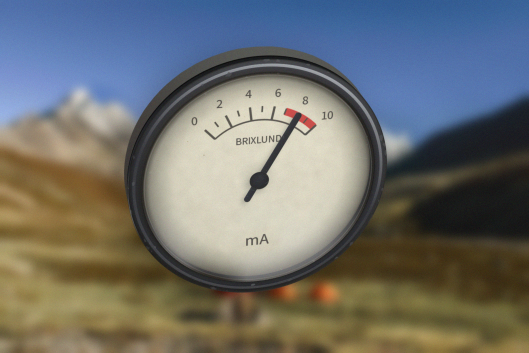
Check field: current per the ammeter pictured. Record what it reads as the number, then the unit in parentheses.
8 (mA)
